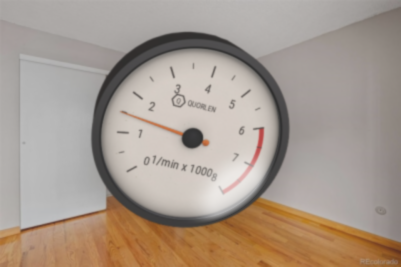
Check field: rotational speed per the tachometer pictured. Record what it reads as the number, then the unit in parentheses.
1500 (rpm)
